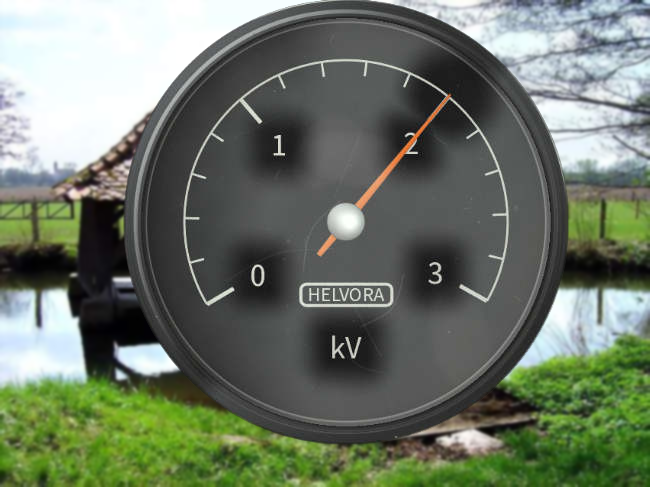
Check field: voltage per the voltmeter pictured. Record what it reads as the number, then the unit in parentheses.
2 (kV)
